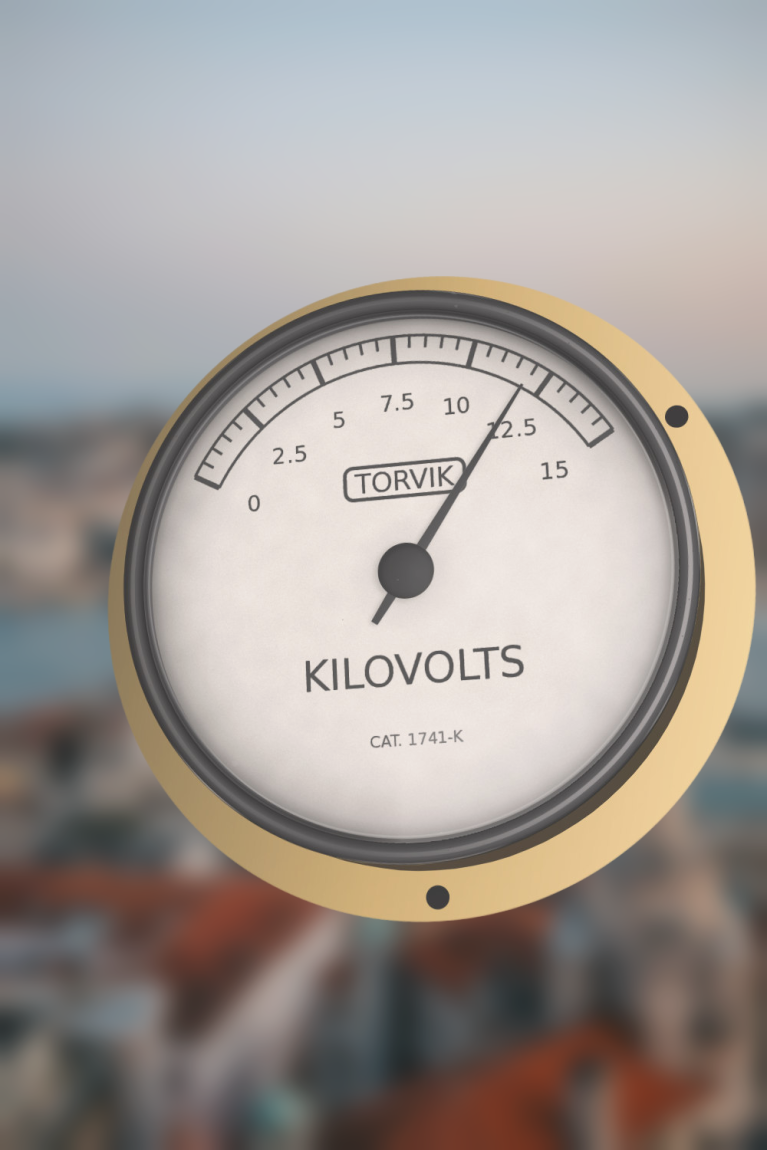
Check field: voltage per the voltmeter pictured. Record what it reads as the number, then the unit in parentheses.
12 (kV)
